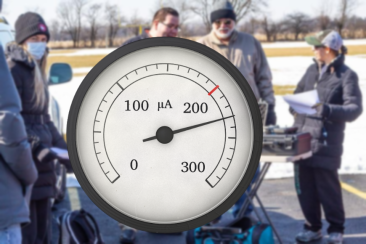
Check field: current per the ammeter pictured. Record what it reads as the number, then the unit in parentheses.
230 (µA)
